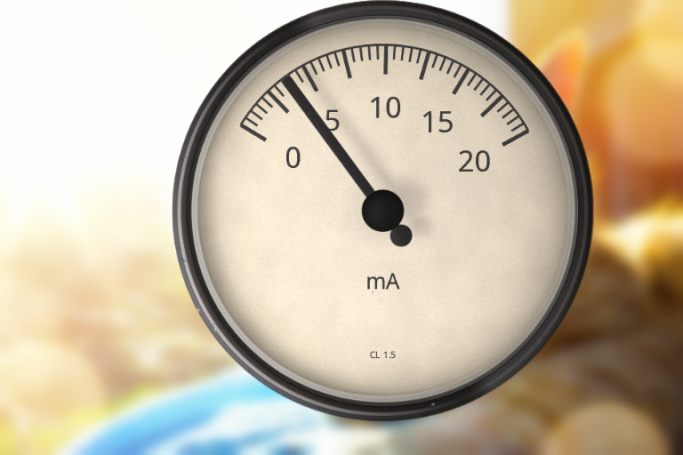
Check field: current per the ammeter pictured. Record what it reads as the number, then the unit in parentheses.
3.75 (mA)
